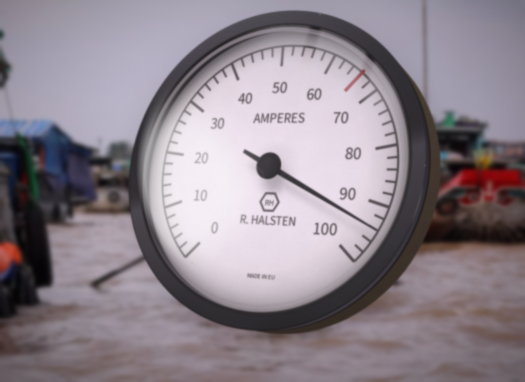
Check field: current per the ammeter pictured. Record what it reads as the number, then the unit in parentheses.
94 (A)
